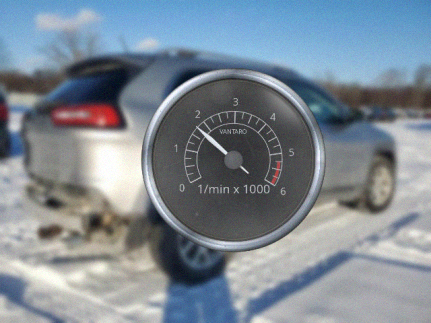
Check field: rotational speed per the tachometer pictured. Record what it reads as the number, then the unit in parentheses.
1750 (rpm)
